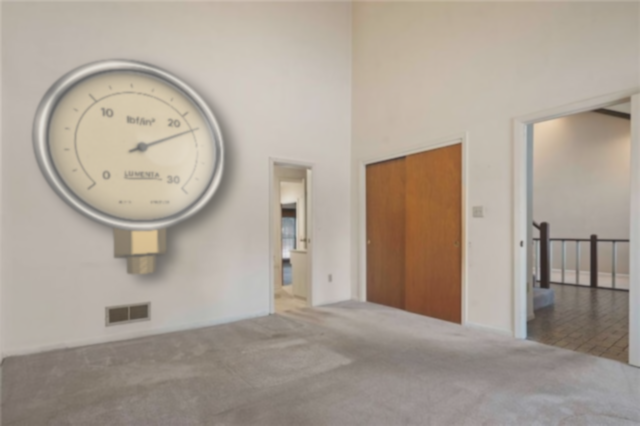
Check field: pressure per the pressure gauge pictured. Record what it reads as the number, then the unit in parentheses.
22 (psi)
